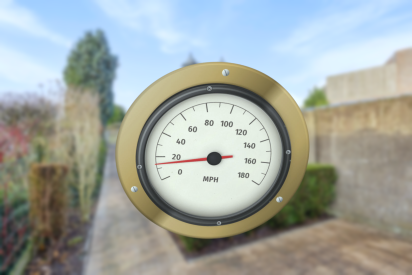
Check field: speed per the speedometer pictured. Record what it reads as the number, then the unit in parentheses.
15 (mph)
